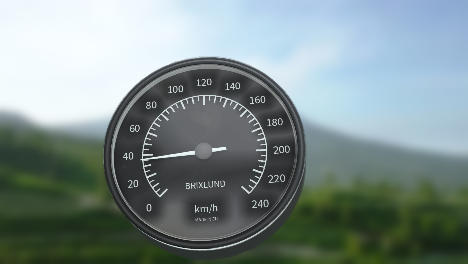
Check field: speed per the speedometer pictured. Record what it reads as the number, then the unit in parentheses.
35 (km/h)
